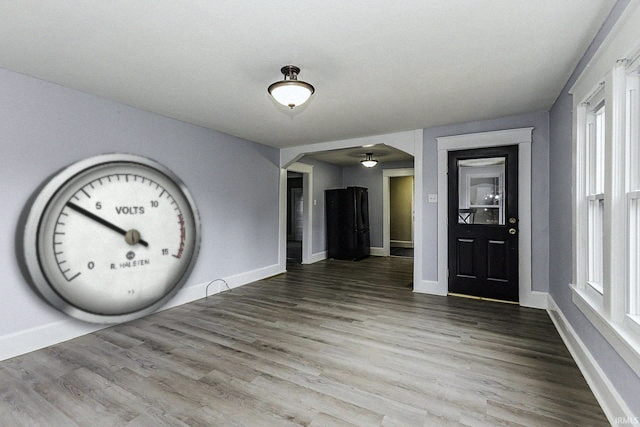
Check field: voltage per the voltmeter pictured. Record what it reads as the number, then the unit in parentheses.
4 (V)
